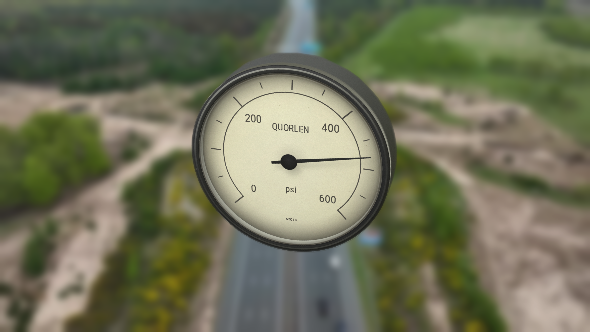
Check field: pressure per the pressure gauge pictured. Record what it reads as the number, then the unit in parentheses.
475 (psi)
